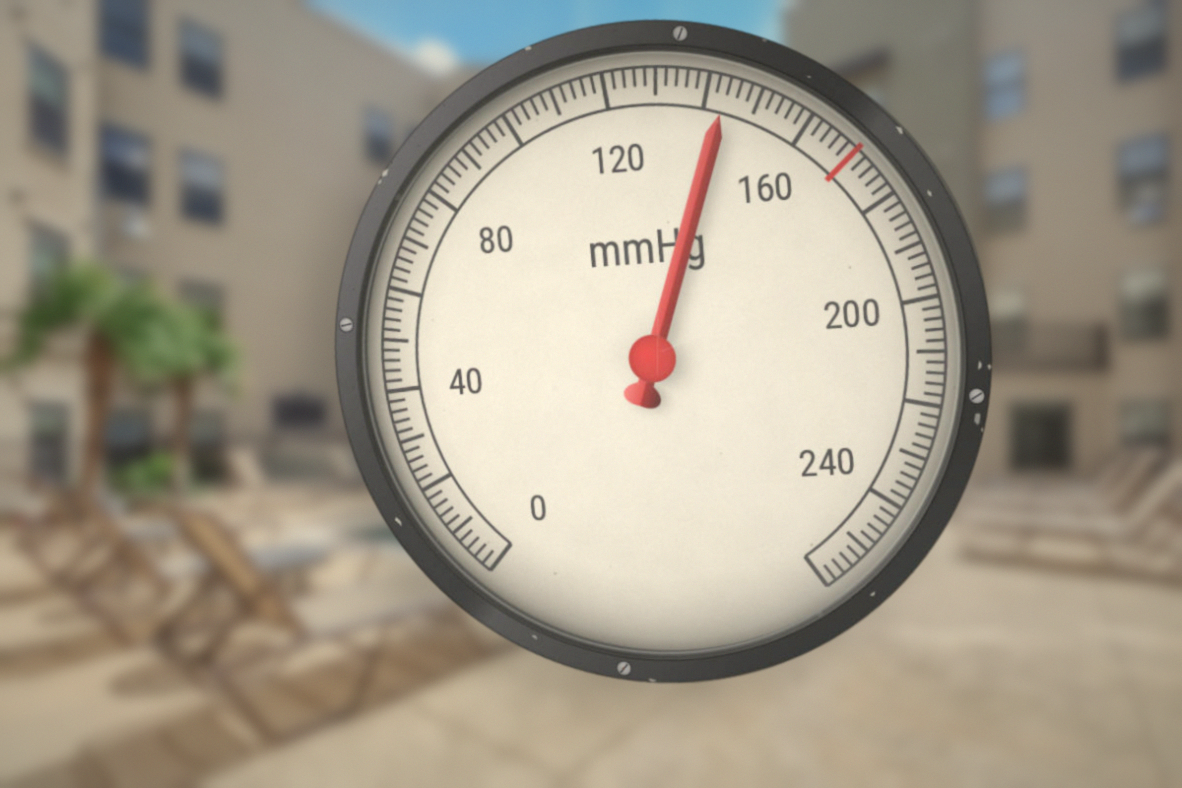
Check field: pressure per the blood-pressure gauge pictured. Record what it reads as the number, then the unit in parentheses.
144 (mmHg)
